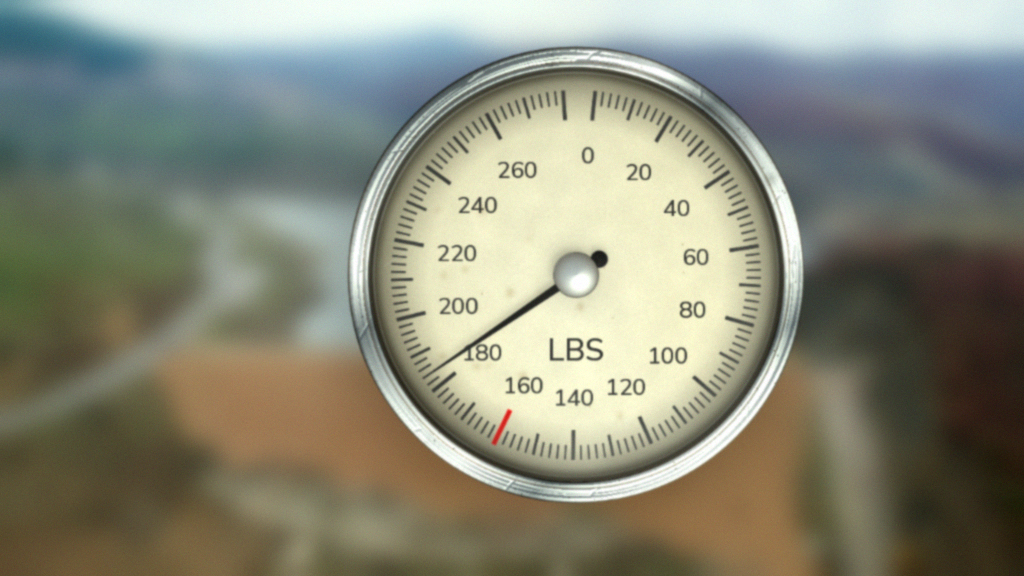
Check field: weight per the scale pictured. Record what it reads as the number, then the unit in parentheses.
184 (lb)
